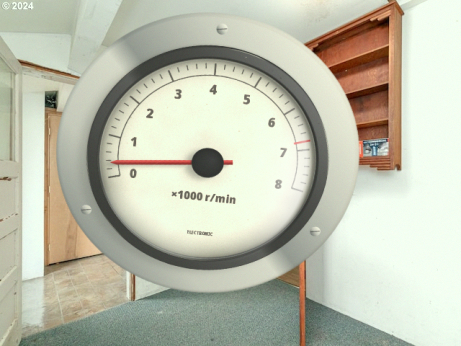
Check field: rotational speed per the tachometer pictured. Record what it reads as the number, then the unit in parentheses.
400 (rpm)
